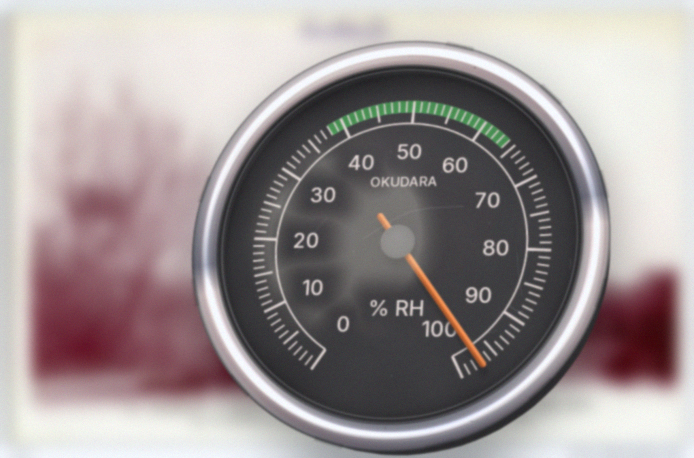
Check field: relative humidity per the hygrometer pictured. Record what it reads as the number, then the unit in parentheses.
97 (%)
